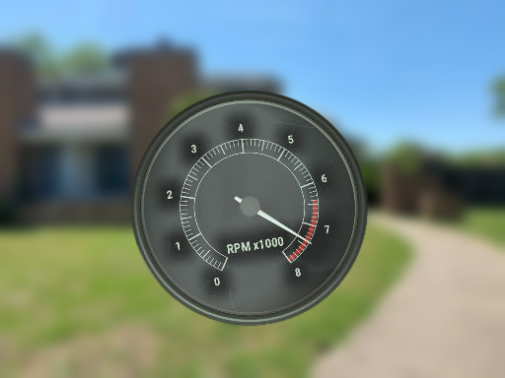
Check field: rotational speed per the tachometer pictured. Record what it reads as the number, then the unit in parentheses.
7400 (rpm)
